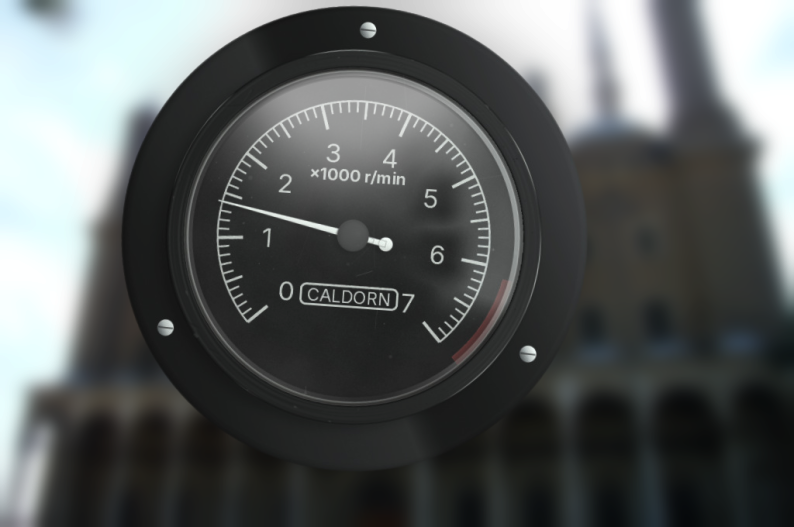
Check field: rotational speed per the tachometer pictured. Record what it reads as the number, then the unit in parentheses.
1400 (rpm)
